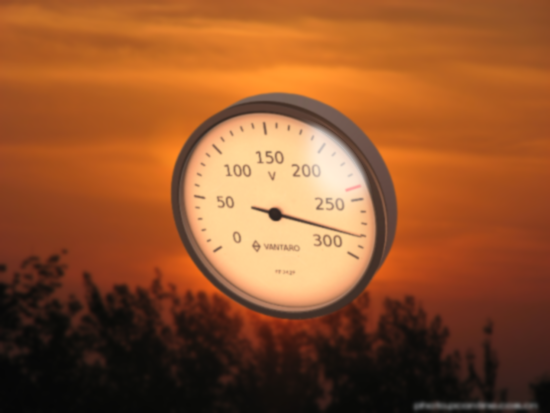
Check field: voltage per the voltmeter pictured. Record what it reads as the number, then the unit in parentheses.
280 (V)
